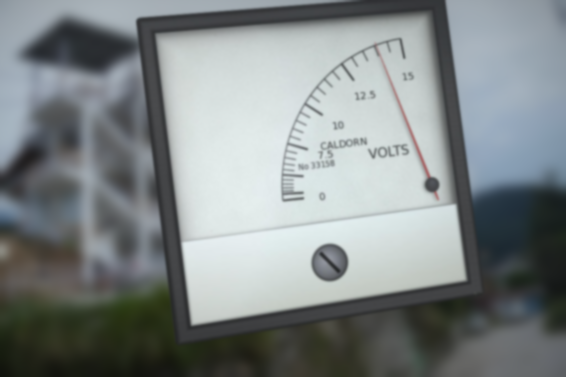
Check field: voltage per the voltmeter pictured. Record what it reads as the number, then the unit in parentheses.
14 (V)
